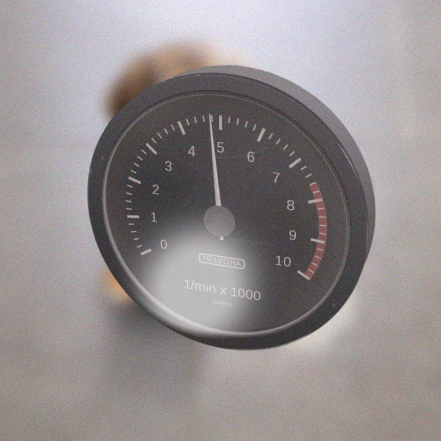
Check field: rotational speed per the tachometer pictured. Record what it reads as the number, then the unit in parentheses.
4800 (rpm)
